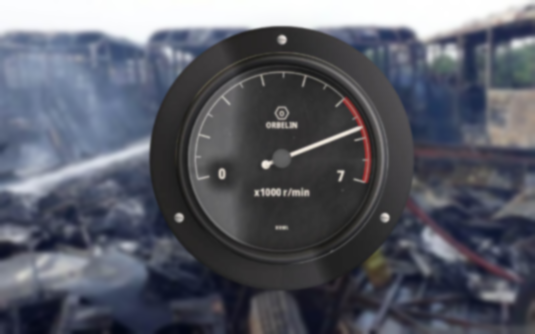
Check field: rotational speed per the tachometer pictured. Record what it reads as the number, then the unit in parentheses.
5750 (rpm)
